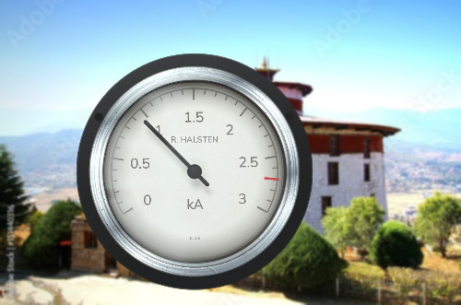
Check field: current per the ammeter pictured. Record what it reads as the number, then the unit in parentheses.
0.95 (kA)
